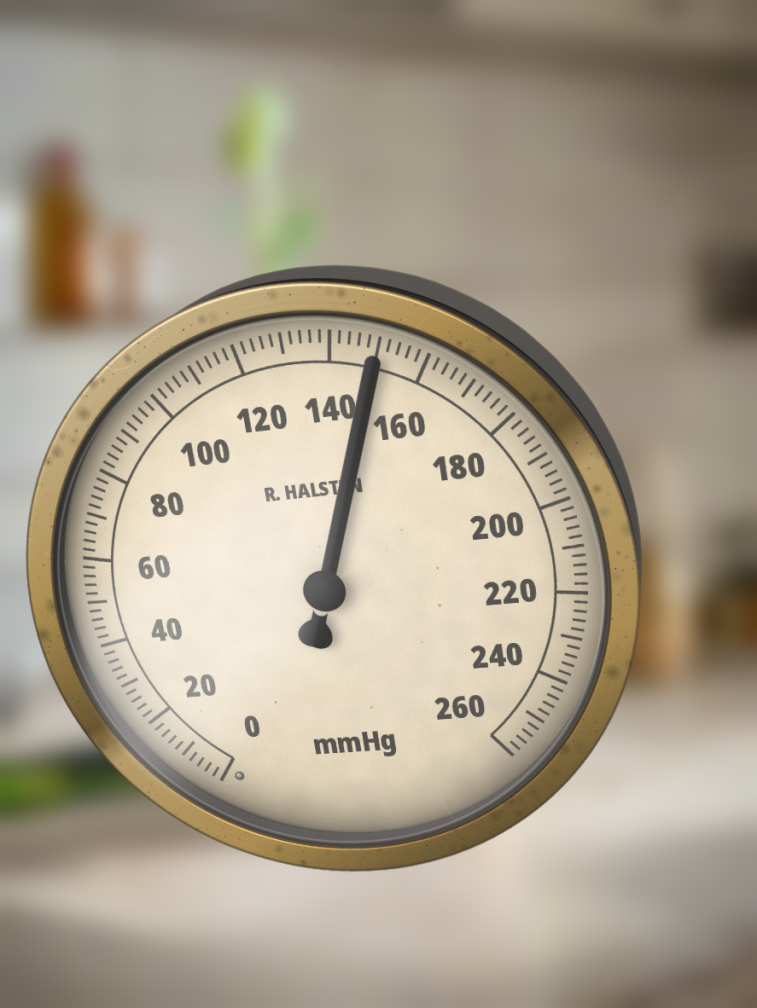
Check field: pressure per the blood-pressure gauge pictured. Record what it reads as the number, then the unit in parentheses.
150 (mmHg)
